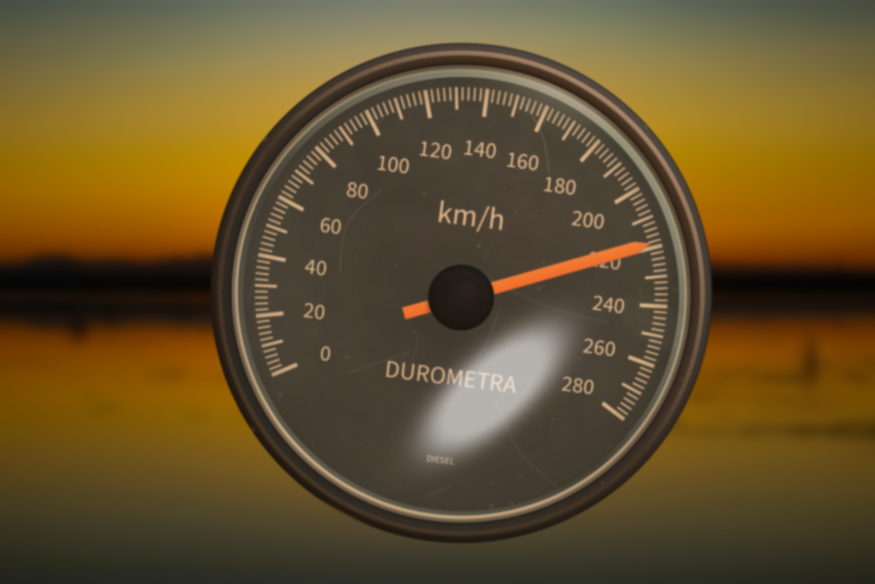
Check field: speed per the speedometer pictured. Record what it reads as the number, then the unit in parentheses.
218 (km/h)
